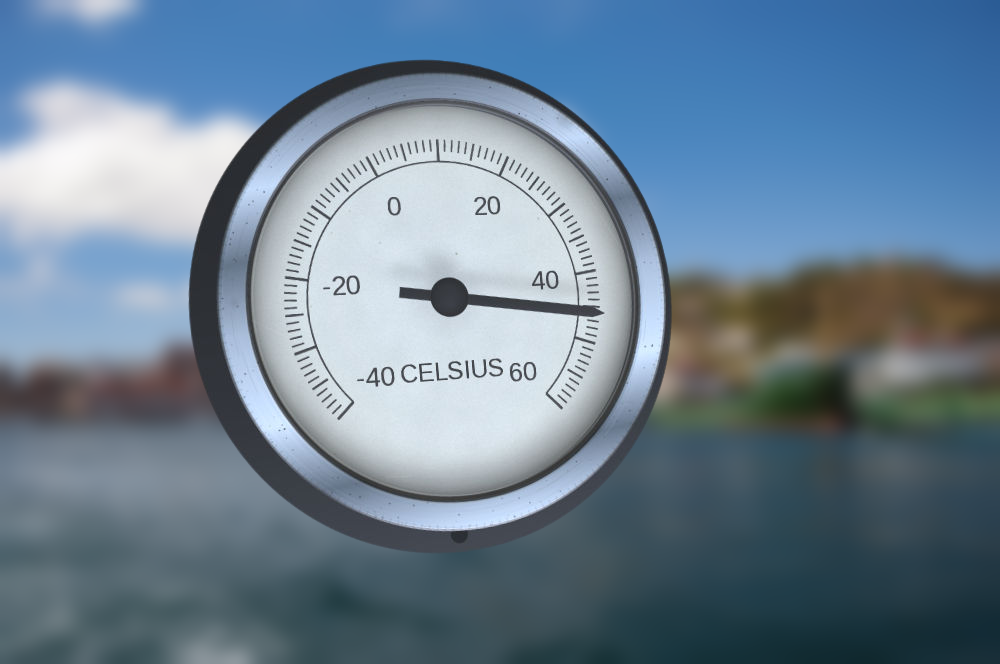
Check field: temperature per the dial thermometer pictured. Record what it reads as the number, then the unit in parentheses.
46 (°C)
